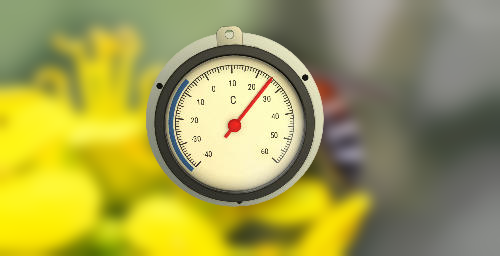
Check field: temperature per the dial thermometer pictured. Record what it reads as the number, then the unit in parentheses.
25 (°C)
